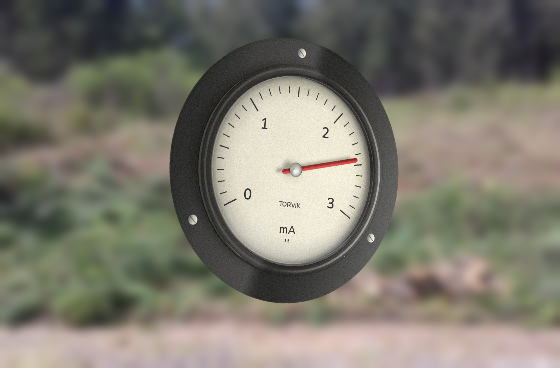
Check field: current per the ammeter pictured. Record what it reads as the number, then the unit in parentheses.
2.45 (mA)
